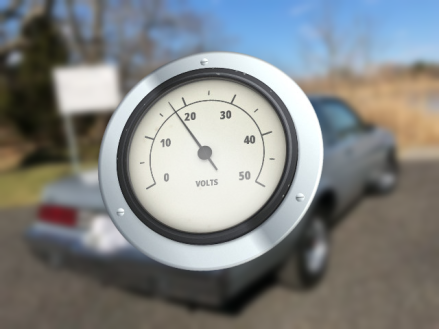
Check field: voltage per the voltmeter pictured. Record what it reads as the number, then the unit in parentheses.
17.5 (V)
